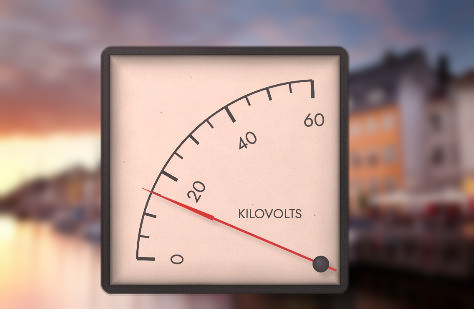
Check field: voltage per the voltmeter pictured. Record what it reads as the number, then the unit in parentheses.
15 (kV)
